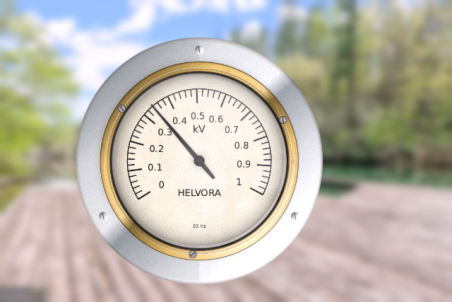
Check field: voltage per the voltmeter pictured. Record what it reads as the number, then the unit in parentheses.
0.34 (kV)
